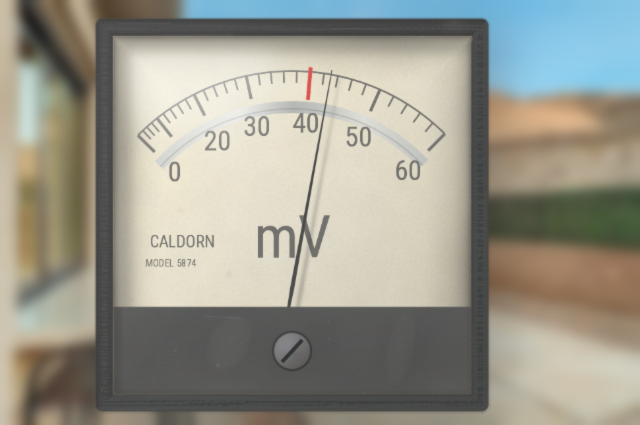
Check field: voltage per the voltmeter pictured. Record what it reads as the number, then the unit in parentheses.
43 (mV)
